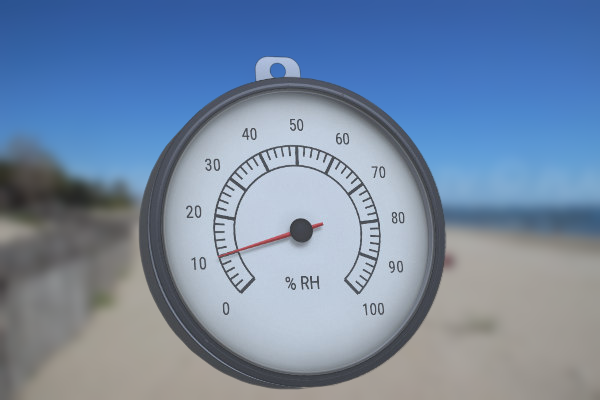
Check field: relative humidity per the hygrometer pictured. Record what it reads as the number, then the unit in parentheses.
10 (%)
